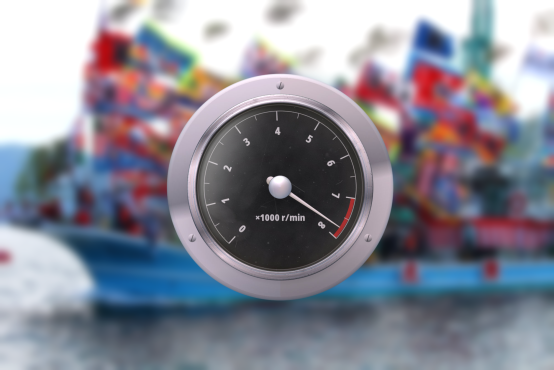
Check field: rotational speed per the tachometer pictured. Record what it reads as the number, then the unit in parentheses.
7750 (rpm)
